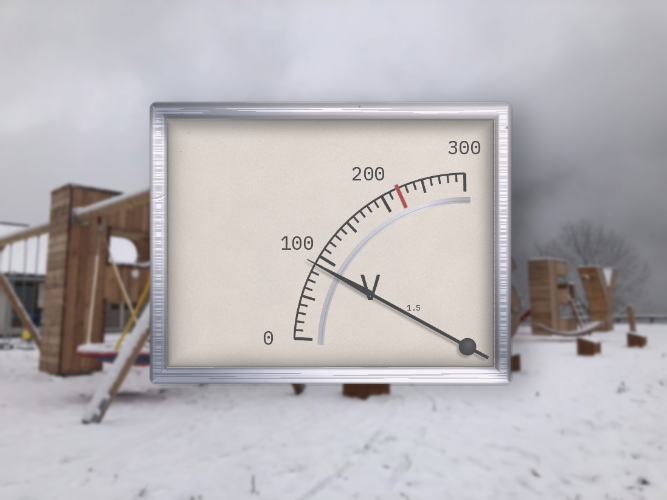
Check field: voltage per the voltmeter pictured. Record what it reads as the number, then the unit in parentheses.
90 (V)
